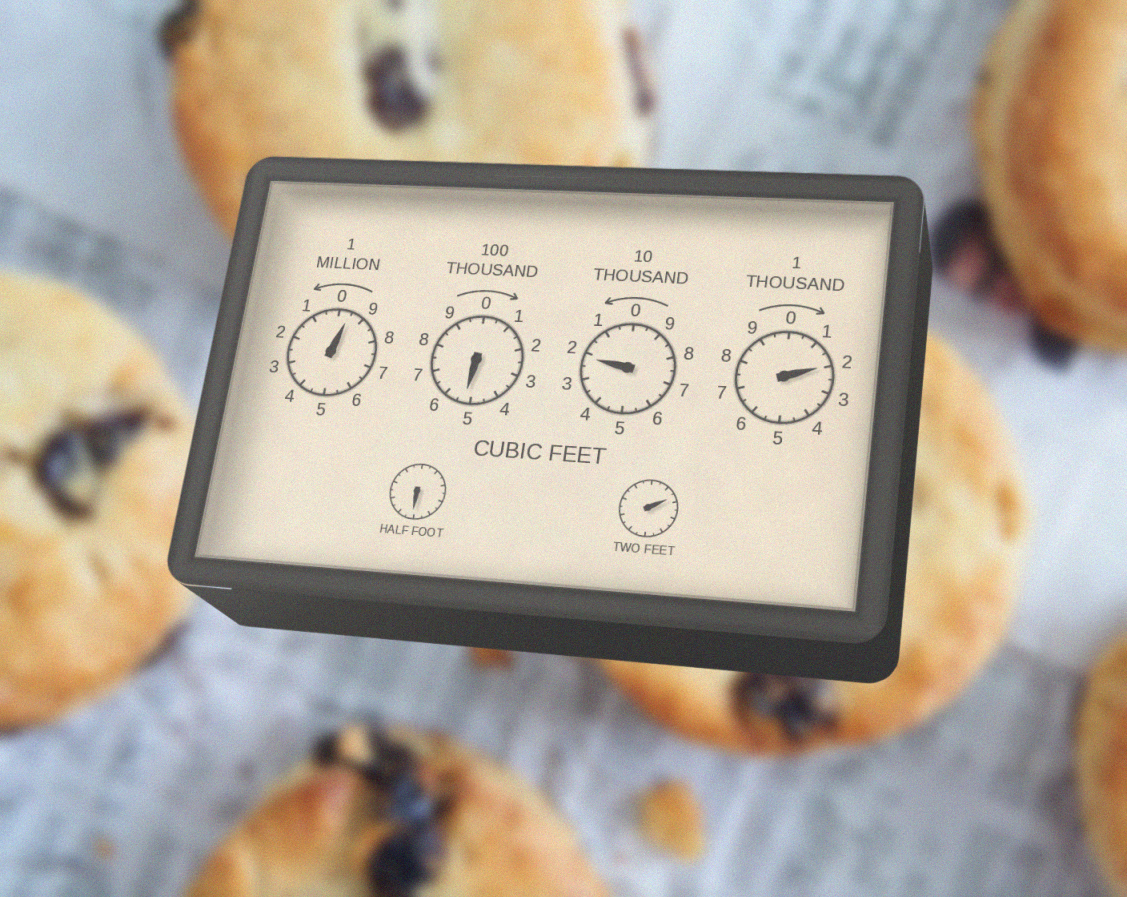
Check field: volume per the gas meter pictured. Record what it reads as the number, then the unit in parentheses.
952200 (ft³)
